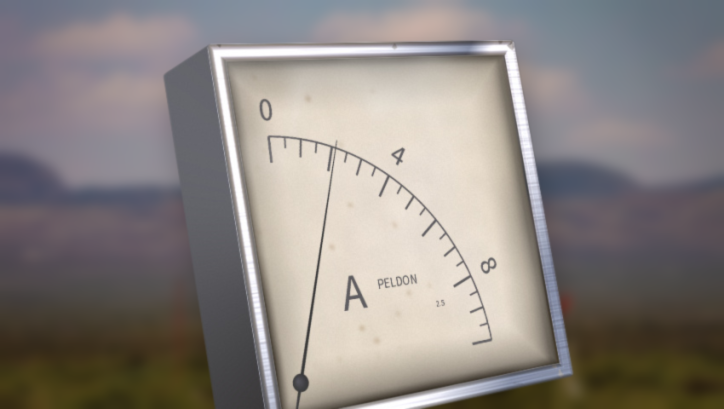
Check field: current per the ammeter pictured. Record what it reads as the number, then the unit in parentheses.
2 (A)
